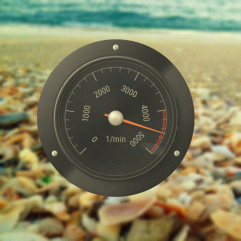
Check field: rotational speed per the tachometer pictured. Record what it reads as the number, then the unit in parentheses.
4500 (rpm)
